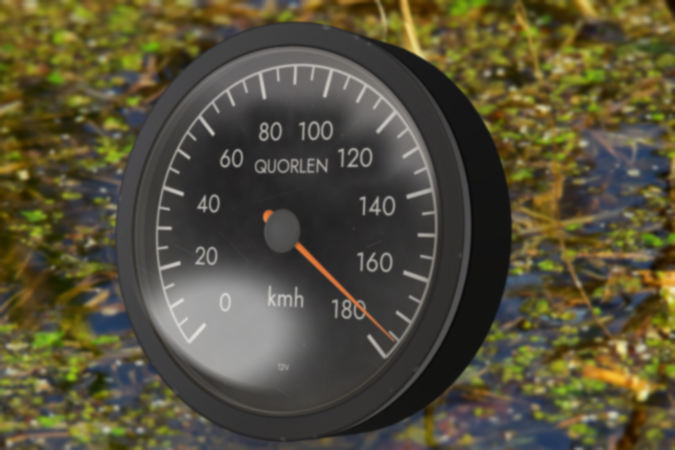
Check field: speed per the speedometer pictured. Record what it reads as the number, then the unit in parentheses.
175 (km/h)
